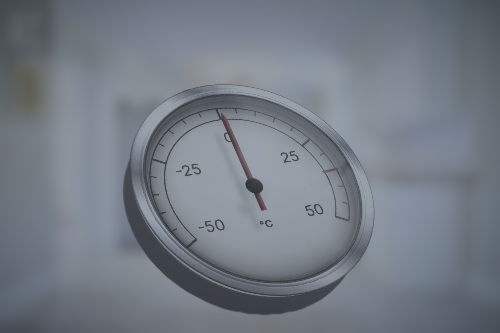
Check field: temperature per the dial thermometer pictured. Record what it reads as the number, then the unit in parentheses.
0 (°C)
